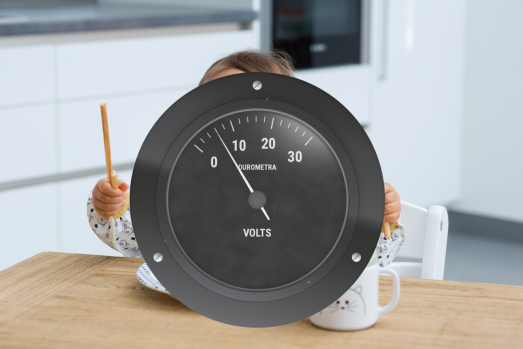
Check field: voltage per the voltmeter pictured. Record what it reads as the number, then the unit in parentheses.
6 (V)
